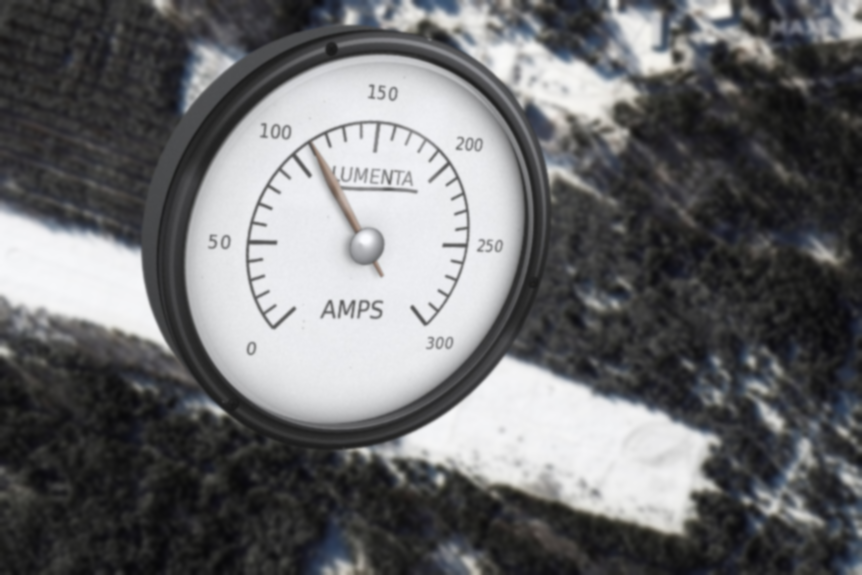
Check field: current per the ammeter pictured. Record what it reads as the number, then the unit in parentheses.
110 (A)
